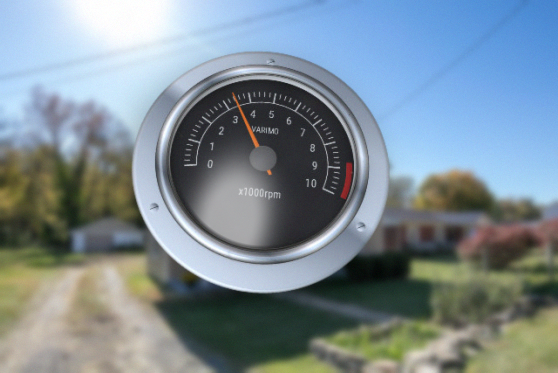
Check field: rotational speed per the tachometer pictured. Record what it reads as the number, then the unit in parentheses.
3400 (rpm)
